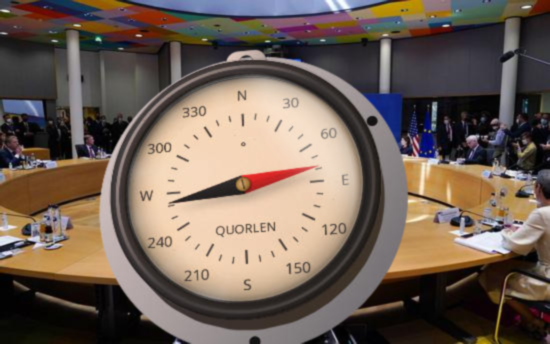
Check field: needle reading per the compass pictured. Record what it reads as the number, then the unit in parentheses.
80 (°)
